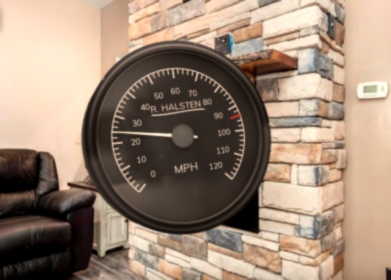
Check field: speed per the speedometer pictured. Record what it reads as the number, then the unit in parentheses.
24 (mph)
